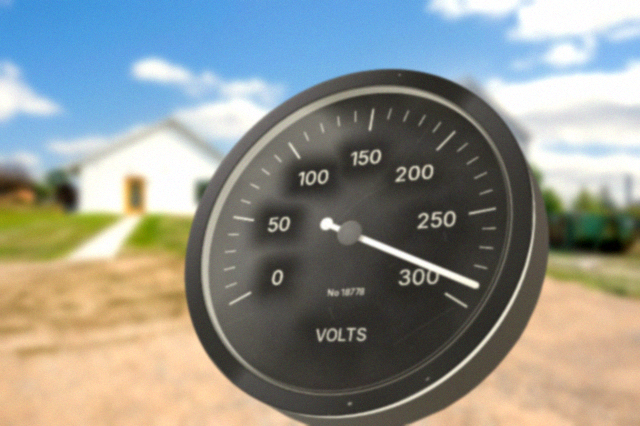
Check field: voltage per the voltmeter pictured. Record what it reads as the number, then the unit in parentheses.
290 (V)
